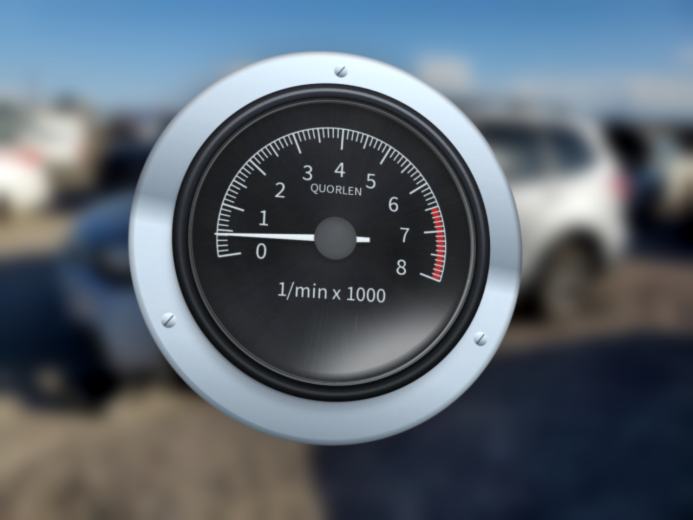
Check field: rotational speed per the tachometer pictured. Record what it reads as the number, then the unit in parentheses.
400 (rpm)
